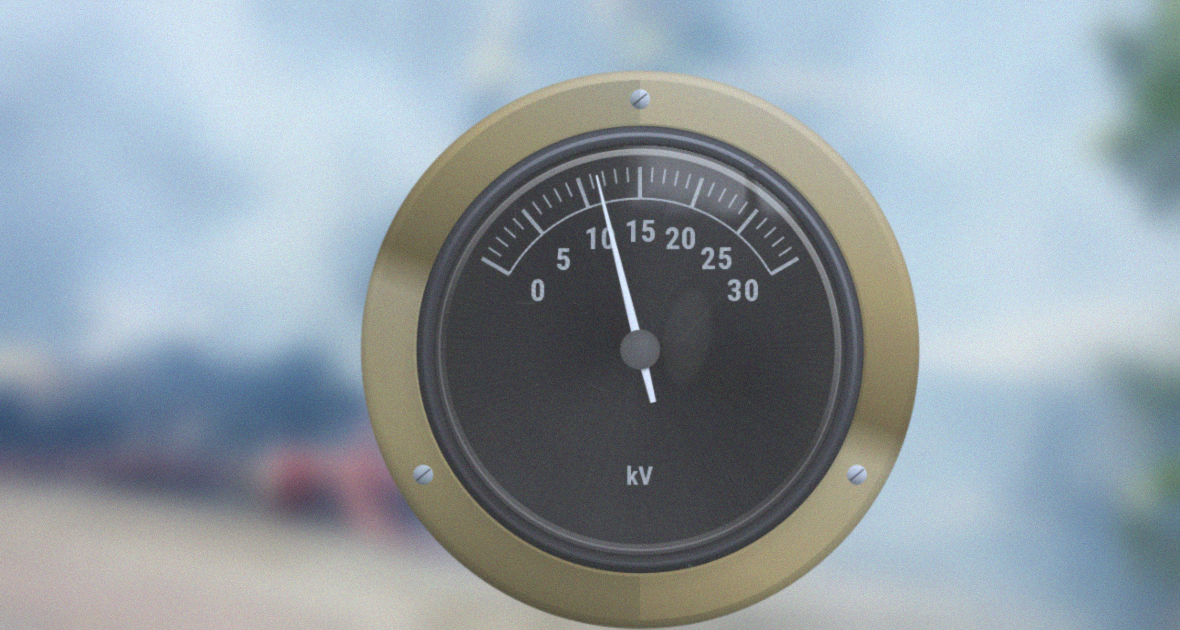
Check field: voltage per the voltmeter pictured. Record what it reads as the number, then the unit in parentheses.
11.5 (kV)
